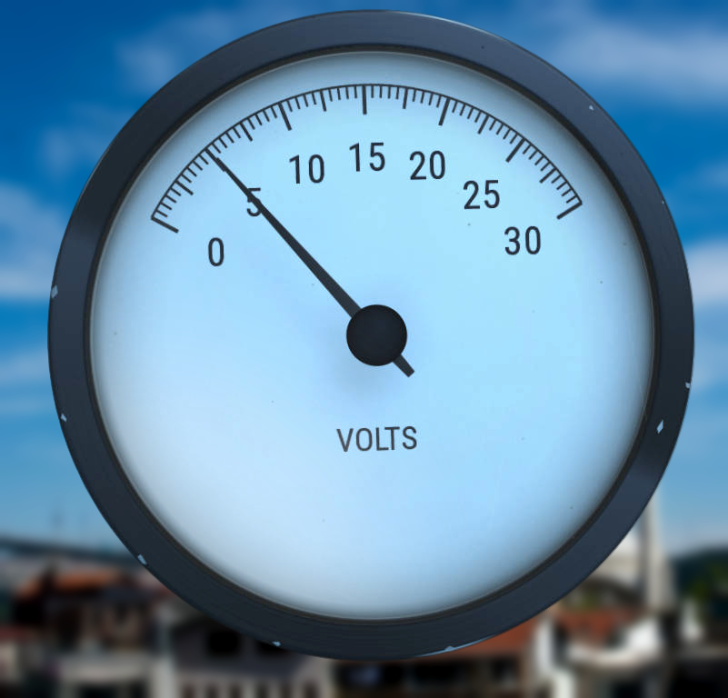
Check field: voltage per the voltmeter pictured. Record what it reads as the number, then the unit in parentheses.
5 (V)
